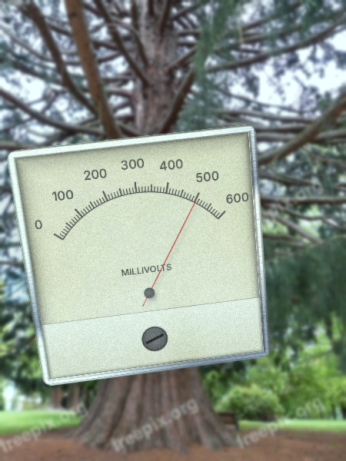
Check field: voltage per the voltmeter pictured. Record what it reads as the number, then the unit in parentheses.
500 (mV)
